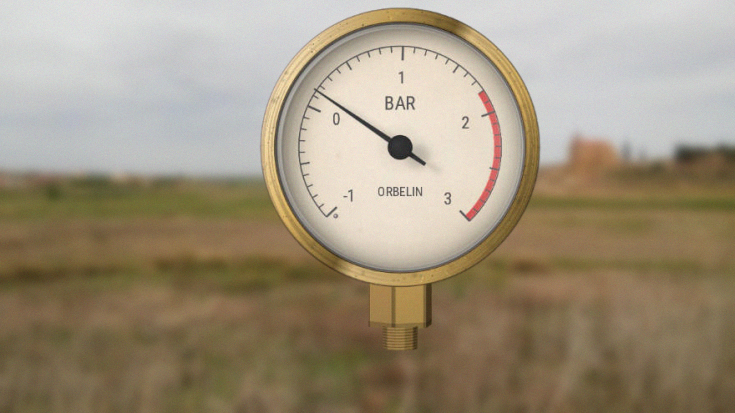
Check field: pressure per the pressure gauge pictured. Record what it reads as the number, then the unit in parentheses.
0.15 (bar)
